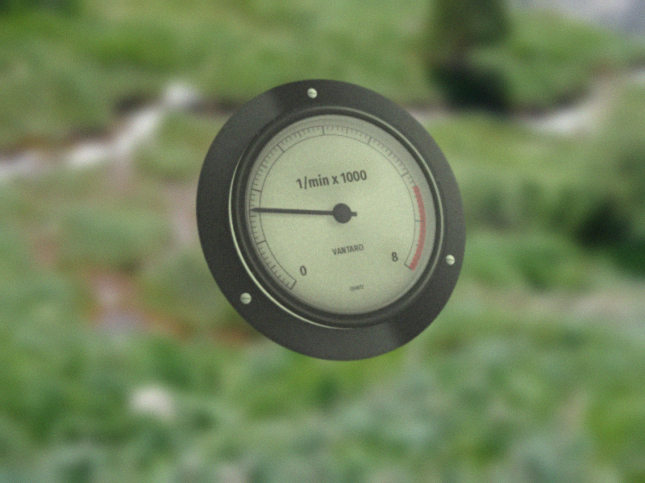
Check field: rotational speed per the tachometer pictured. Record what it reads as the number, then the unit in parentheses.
1600 (rpm)
